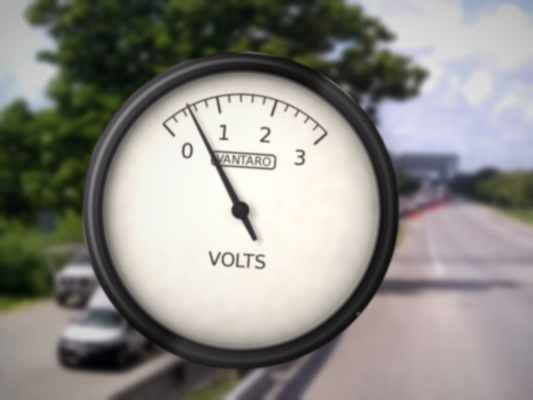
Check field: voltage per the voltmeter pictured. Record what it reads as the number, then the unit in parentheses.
0.5 (V)
